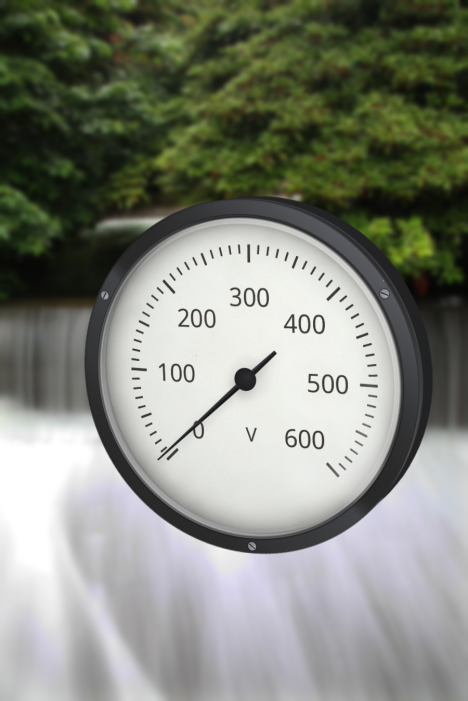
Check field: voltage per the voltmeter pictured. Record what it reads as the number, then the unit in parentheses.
5 (V)
